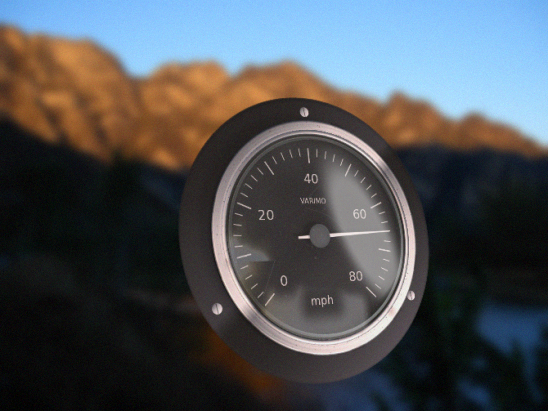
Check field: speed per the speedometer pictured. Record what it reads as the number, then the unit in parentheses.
66 (mph)
